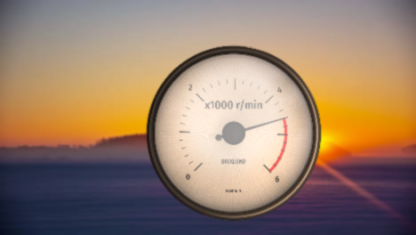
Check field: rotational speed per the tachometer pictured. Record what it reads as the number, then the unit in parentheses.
4600 (rpm)
